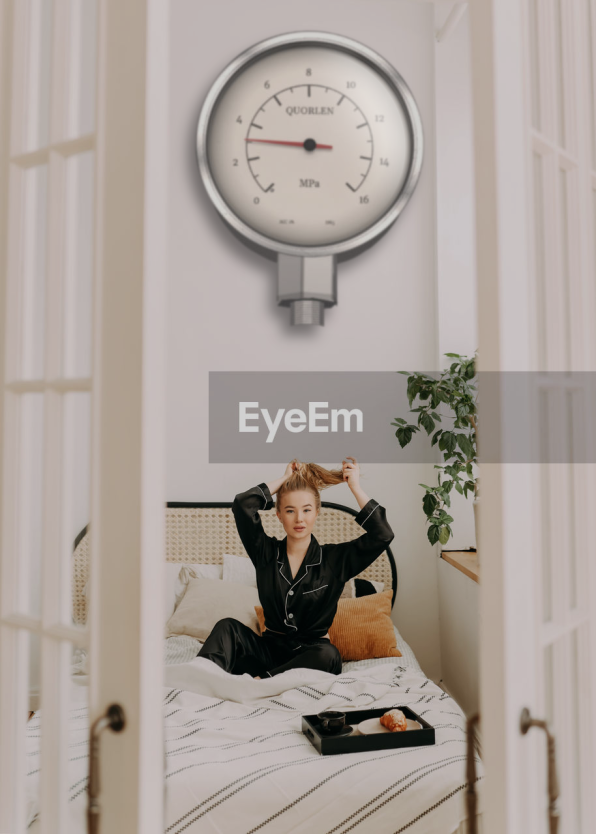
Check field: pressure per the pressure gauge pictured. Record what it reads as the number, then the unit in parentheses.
3 (MPa)
